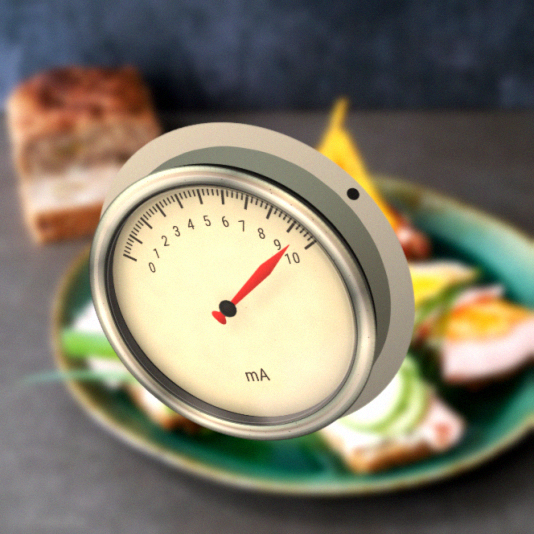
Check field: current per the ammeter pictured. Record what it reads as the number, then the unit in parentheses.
9.4 (mA)
